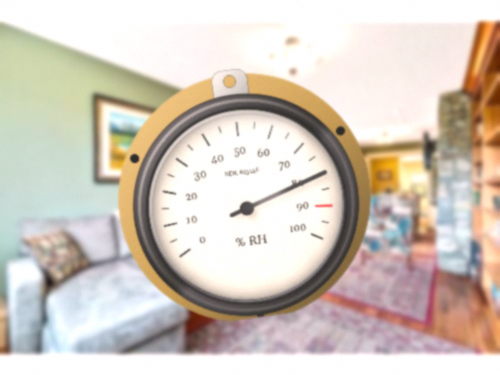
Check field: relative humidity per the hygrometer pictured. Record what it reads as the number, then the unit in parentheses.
80 (%)
